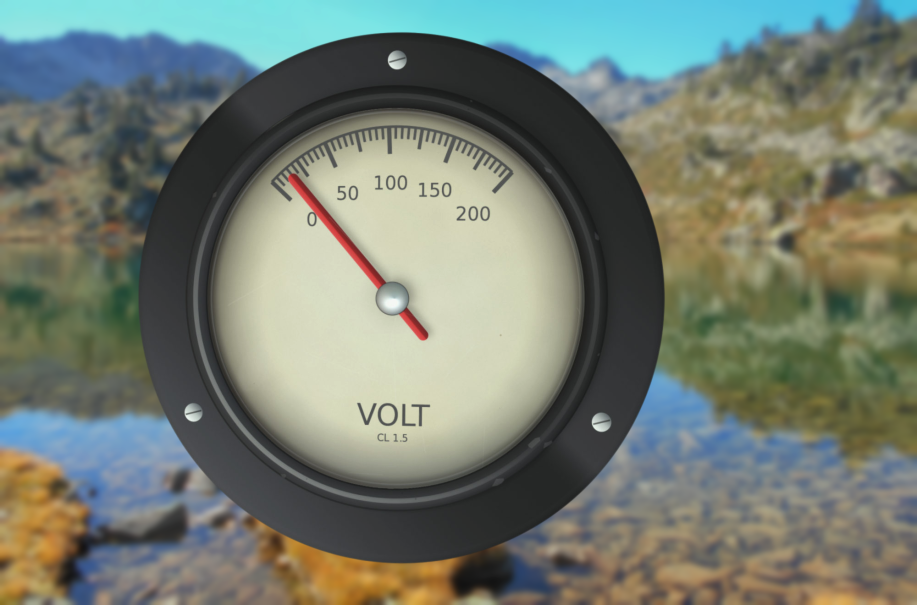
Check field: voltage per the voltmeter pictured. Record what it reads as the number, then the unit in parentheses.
15 (V)
